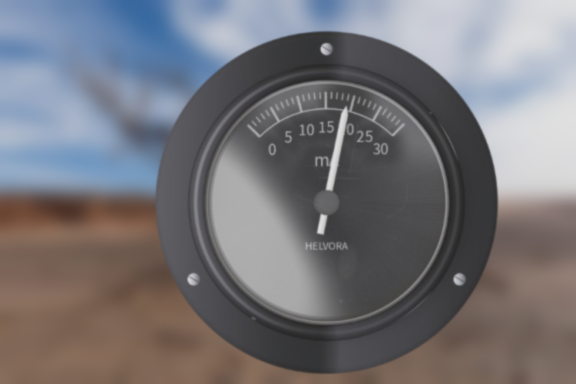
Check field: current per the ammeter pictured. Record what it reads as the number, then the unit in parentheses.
19 (mA)
